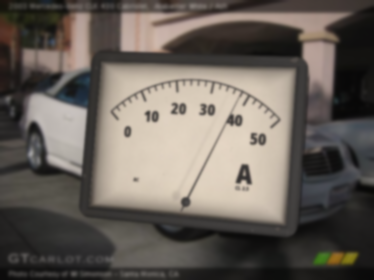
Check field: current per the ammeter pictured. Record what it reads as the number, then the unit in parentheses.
38 (A)
